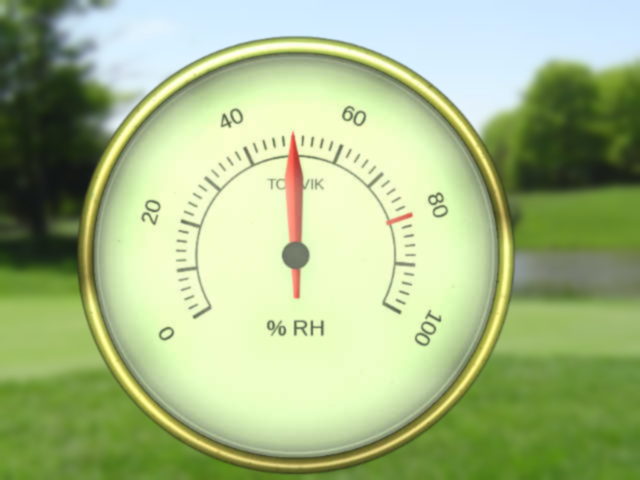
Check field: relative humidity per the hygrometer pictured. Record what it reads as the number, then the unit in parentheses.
50 (%)
